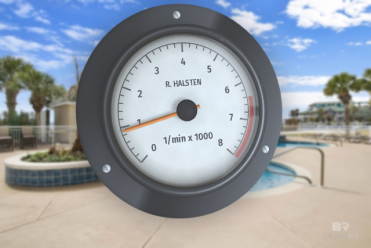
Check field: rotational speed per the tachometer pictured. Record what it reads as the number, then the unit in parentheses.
900 (rpm)
